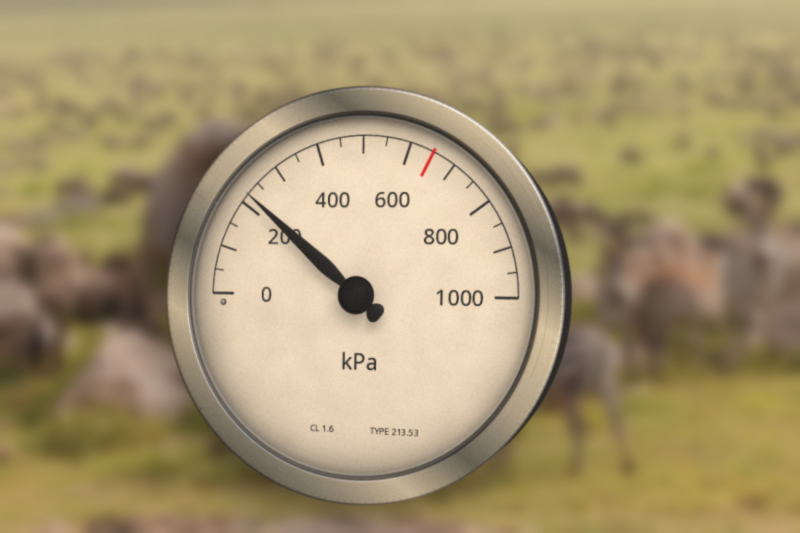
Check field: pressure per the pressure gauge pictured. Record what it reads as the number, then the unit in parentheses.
225 (kPa)
